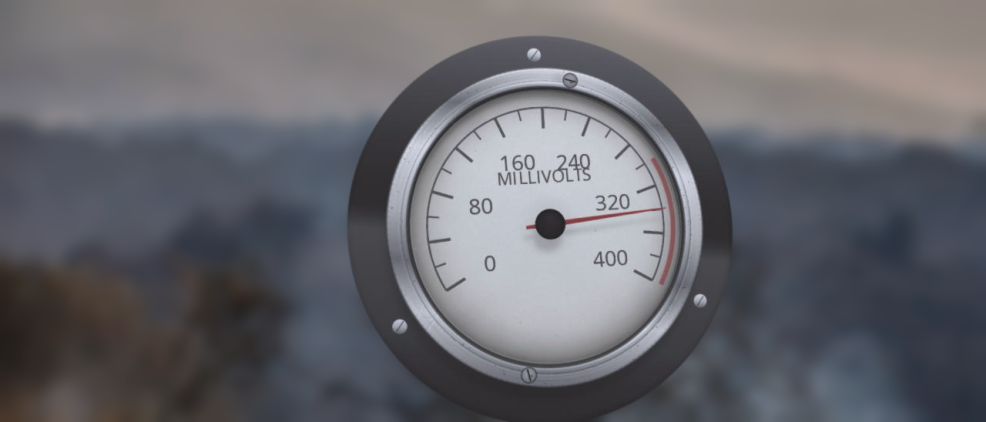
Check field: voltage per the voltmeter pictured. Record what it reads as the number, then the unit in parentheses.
340 (mV)
